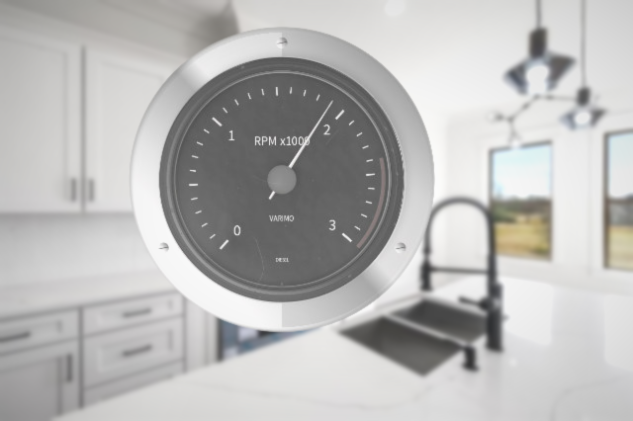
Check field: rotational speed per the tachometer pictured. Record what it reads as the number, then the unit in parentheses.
1900 (rpm)
